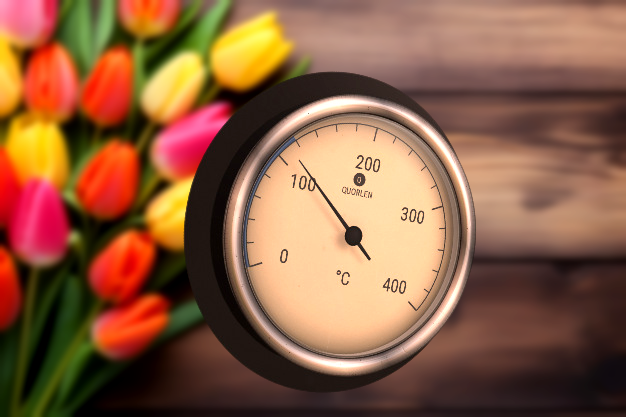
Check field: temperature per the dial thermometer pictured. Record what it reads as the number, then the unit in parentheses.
110 (°C)
